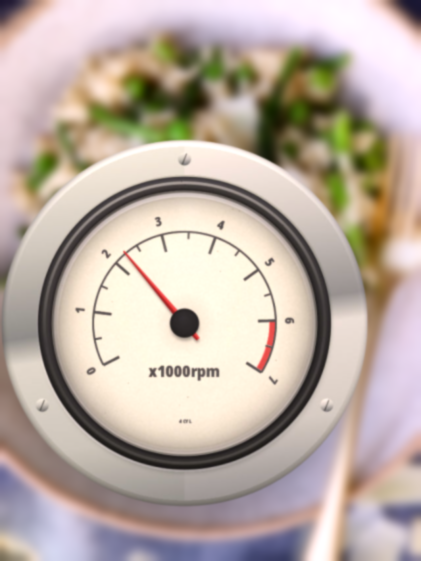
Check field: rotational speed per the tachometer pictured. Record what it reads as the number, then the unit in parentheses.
2250 (rpm)
